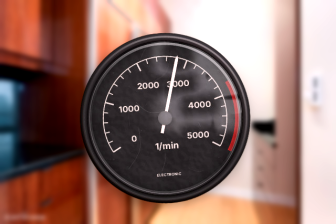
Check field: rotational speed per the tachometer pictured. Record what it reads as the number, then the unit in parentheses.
2800 (rpm)
